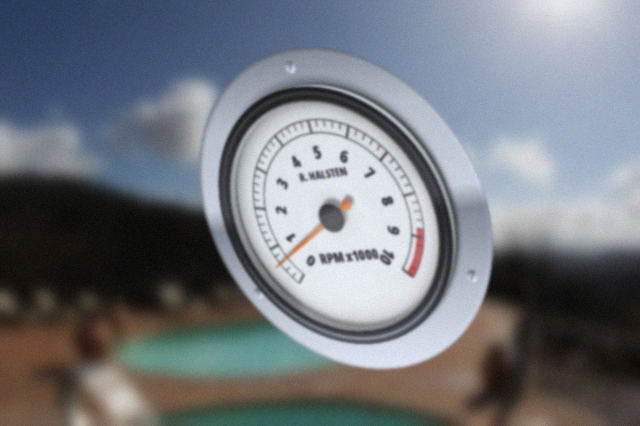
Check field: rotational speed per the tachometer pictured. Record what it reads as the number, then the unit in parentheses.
600 (rpm)
